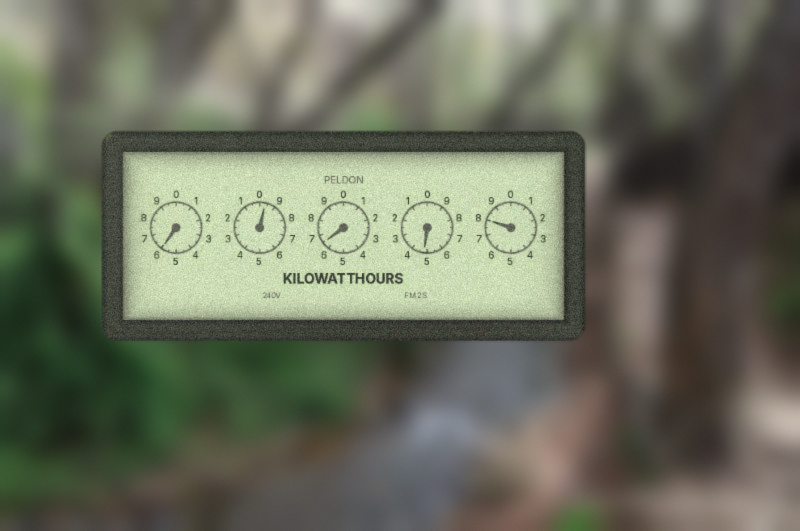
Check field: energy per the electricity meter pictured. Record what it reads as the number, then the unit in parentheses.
59648 (kWh)
